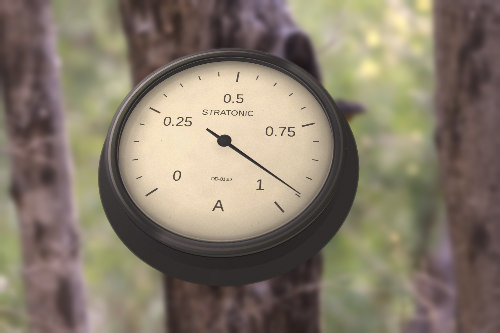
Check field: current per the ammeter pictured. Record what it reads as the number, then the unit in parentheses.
0.95 (A)
